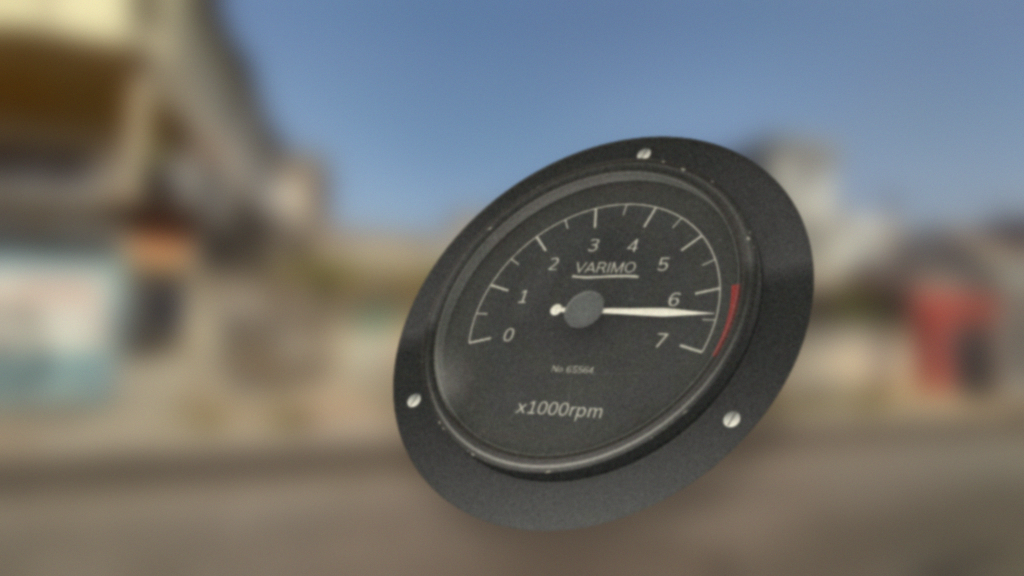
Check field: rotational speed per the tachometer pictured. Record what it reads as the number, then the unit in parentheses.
6500 (rpm)
